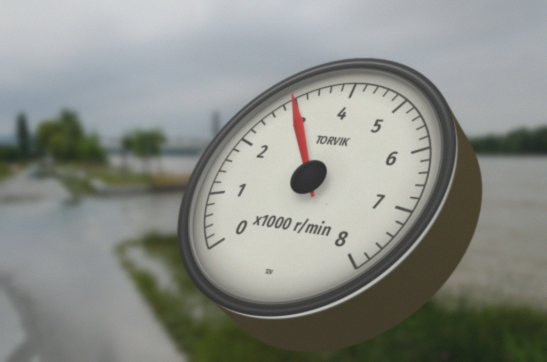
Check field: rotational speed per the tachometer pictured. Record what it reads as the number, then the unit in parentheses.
3000 (rpm)
